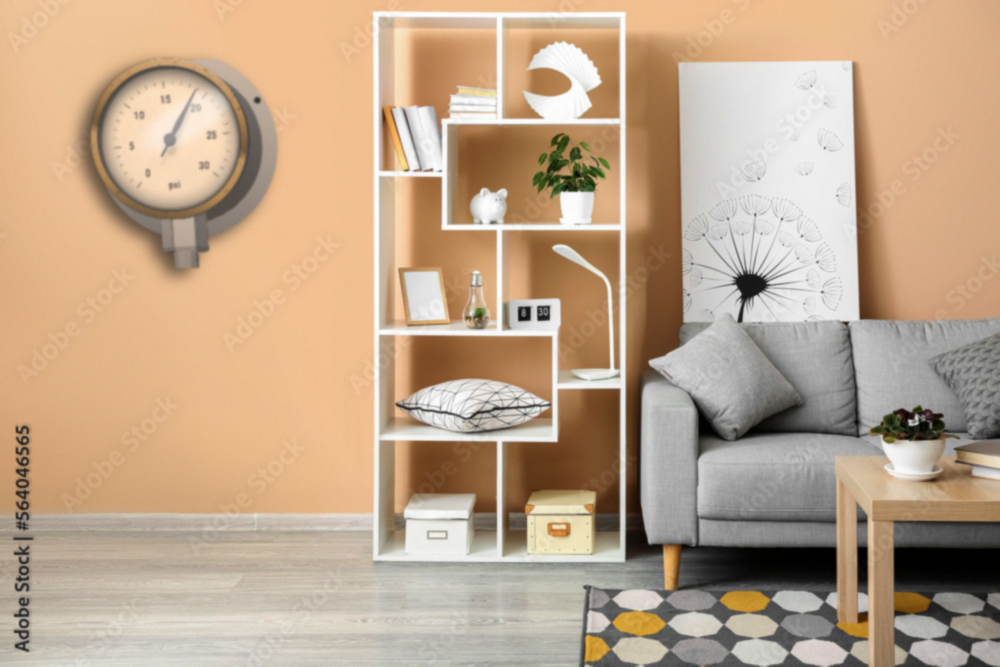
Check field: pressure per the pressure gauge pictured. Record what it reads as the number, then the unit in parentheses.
19 (psi)
